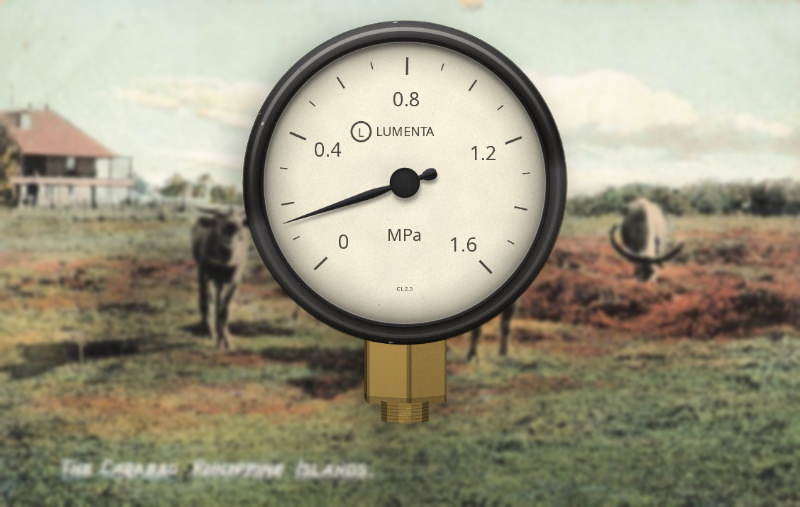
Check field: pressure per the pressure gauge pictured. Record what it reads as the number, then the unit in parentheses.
0.15 (MPa)
